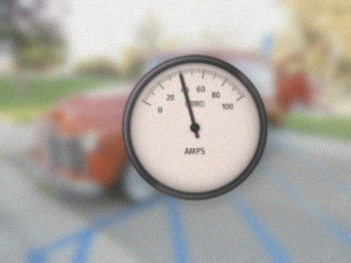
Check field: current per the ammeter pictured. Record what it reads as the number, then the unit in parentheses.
40 (A)
